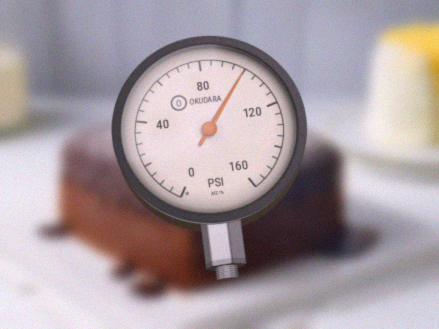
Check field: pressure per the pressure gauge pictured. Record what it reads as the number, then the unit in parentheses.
100 (psi)
